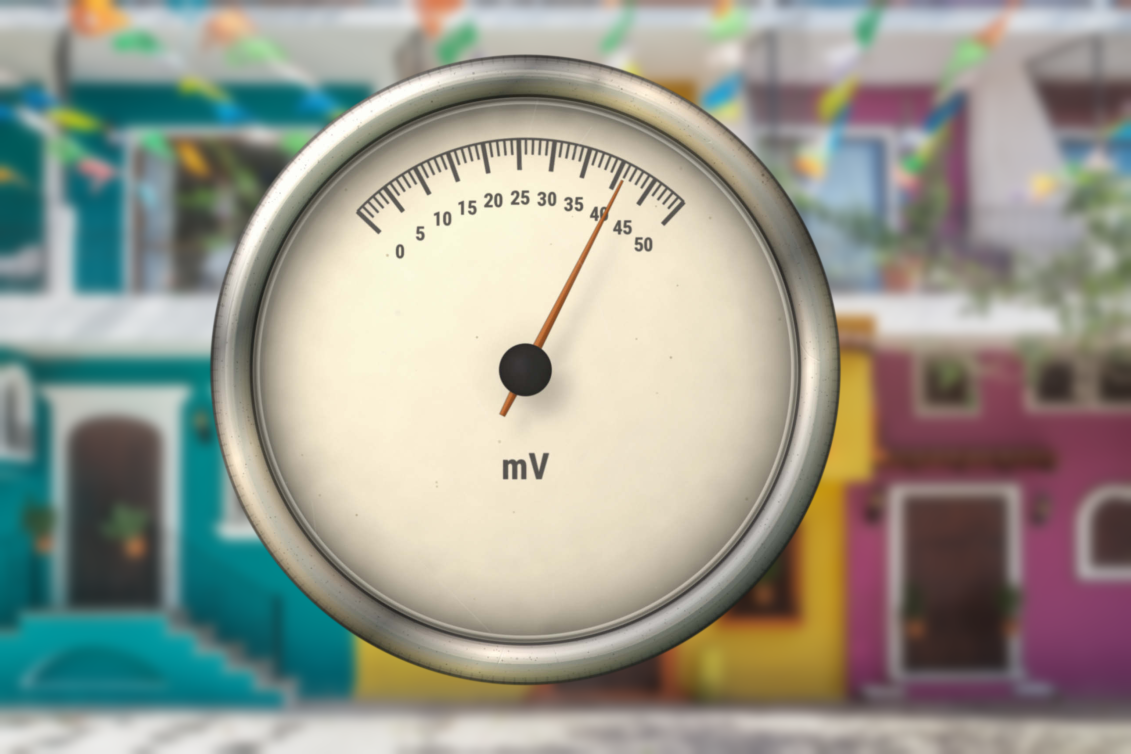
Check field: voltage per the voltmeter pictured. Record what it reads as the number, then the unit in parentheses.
41 (mV)
